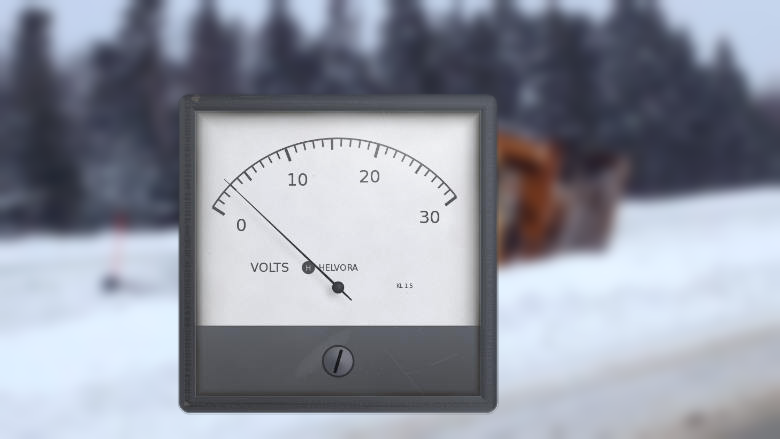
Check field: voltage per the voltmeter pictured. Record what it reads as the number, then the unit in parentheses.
3 (V)
